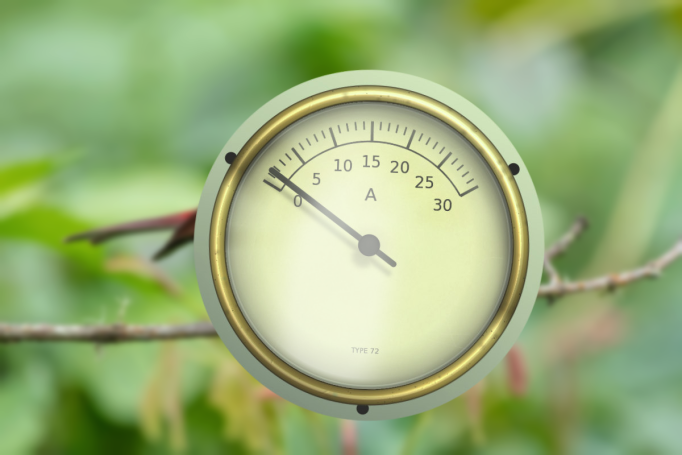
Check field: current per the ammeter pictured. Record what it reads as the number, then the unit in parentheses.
1.5 (A)
